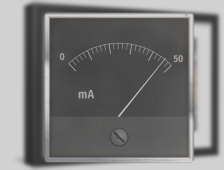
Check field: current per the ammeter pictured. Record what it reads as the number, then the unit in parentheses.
46 (mA)
